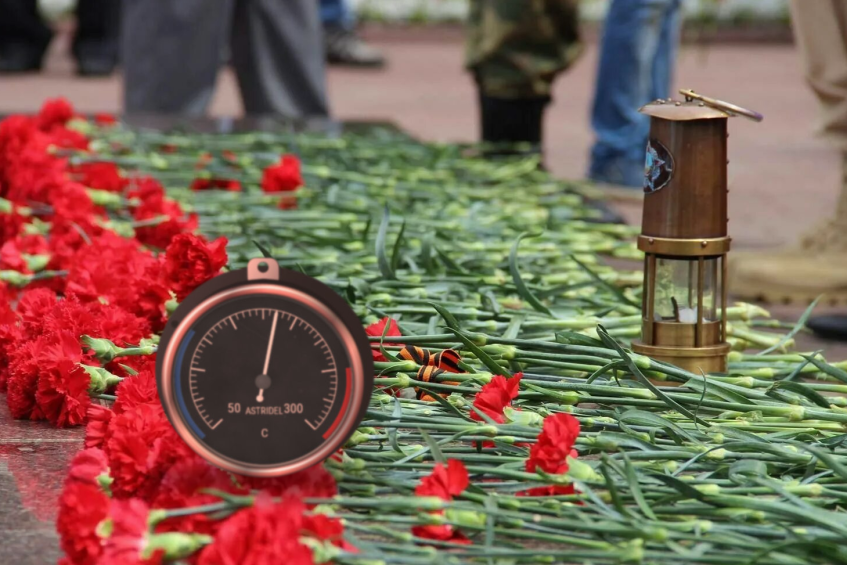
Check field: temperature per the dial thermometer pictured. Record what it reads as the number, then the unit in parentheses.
185 (°C)
